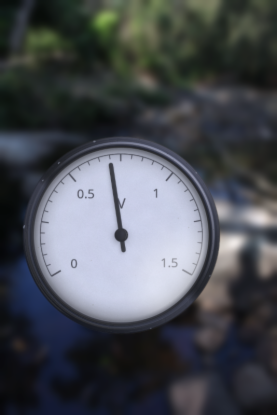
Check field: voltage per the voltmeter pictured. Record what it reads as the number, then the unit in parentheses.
0.7 (V)
